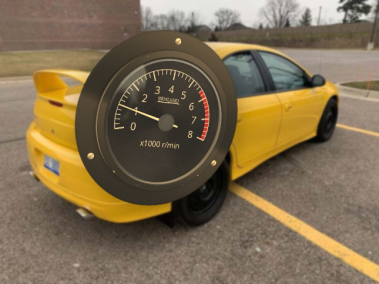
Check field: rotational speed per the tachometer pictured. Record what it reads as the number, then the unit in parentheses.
1000 (rpm)
